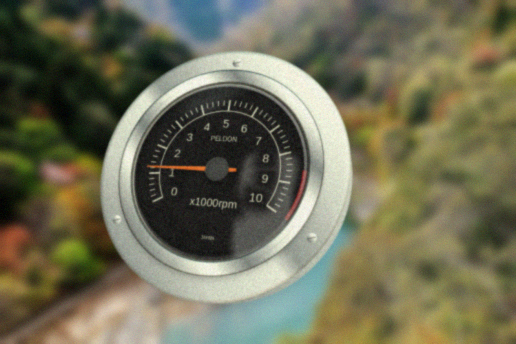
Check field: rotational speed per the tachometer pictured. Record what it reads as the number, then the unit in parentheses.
1200 (rpm)
